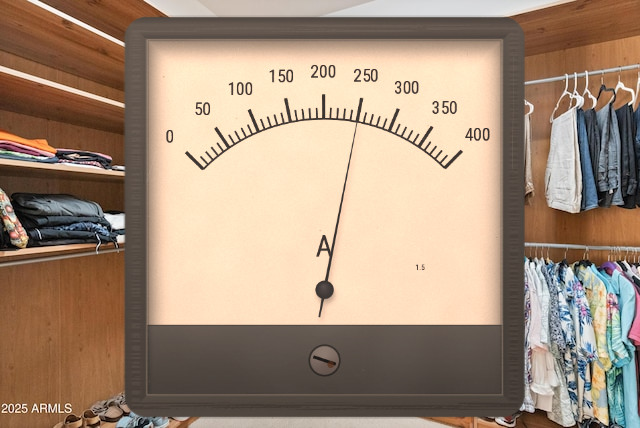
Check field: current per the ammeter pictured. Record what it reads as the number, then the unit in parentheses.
250 (A)
